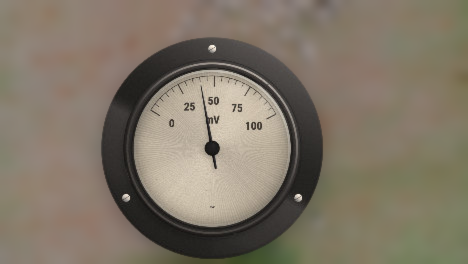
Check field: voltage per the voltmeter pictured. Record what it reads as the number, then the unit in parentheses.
40 (mV)
